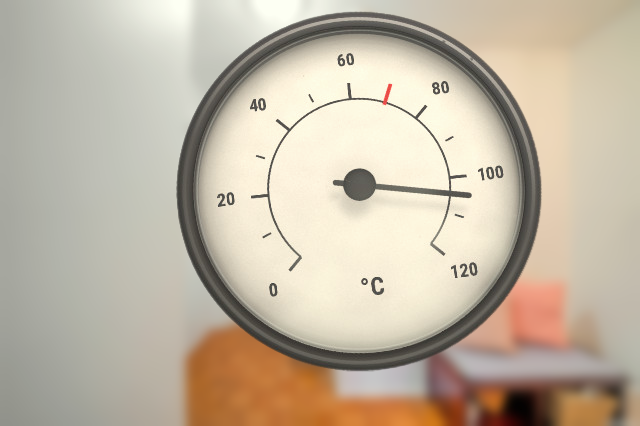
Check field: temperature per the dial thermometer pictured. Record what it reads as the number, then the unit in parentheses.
105 (°C)
